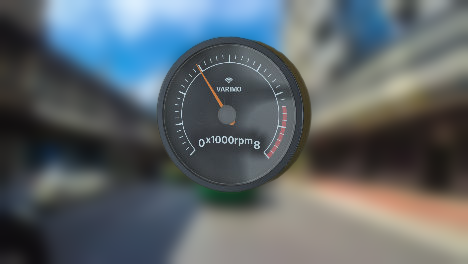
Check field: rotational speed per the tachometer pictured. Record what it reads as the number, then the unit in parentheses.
3000 (rpm)
